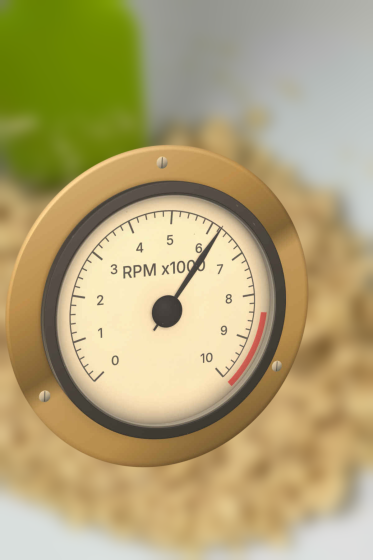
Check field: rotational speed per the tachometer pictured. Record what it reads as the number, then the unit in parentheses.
6200 (rpm)
